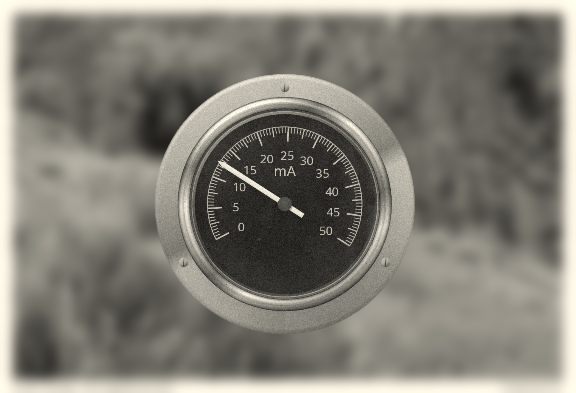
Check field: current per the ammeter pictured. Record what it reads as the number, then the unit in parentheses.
12.5 (mA)
